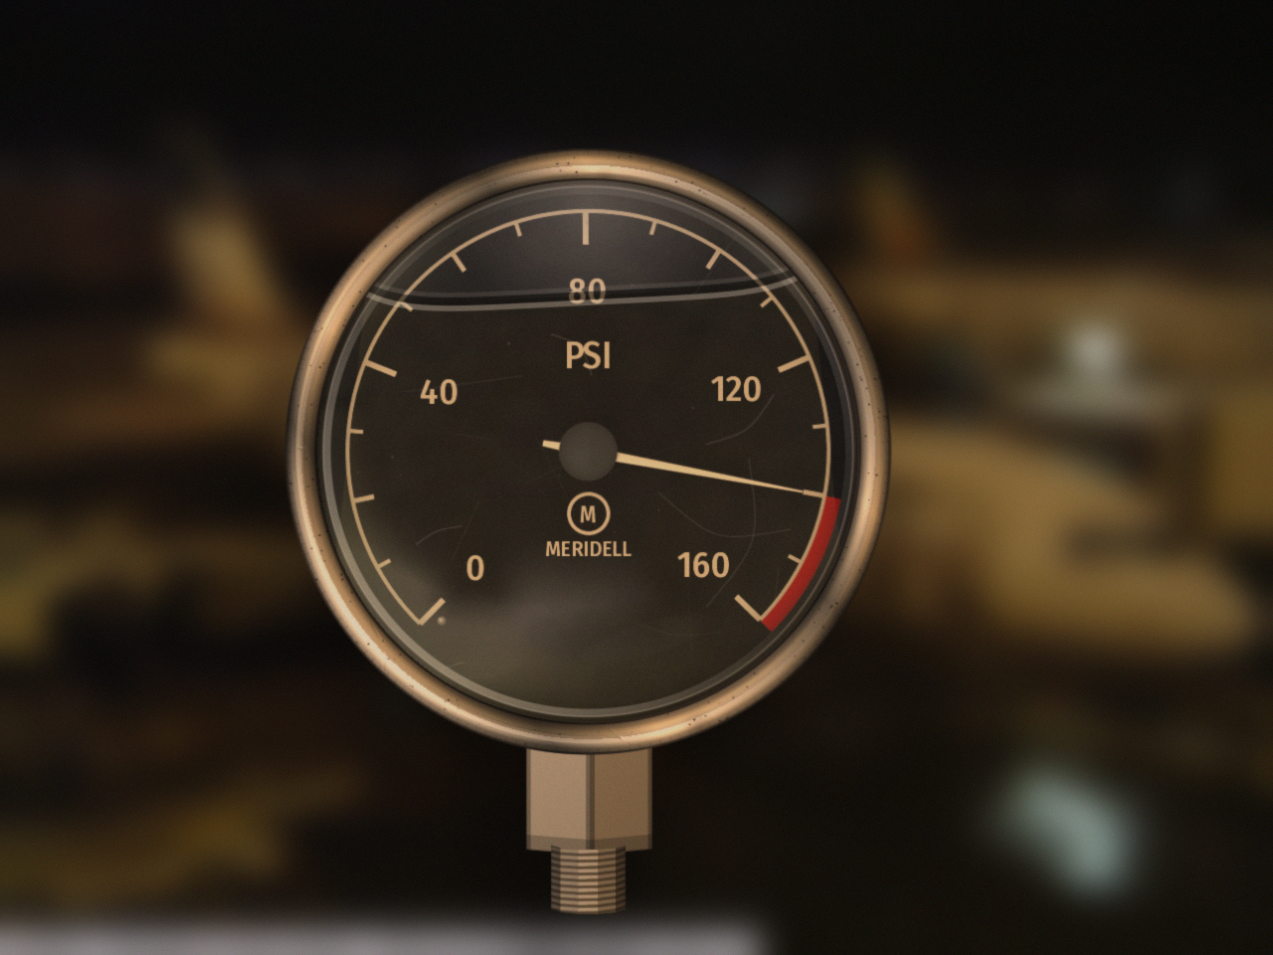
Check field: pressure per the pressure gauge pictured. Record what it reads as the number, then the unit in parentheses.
140 (psi)
